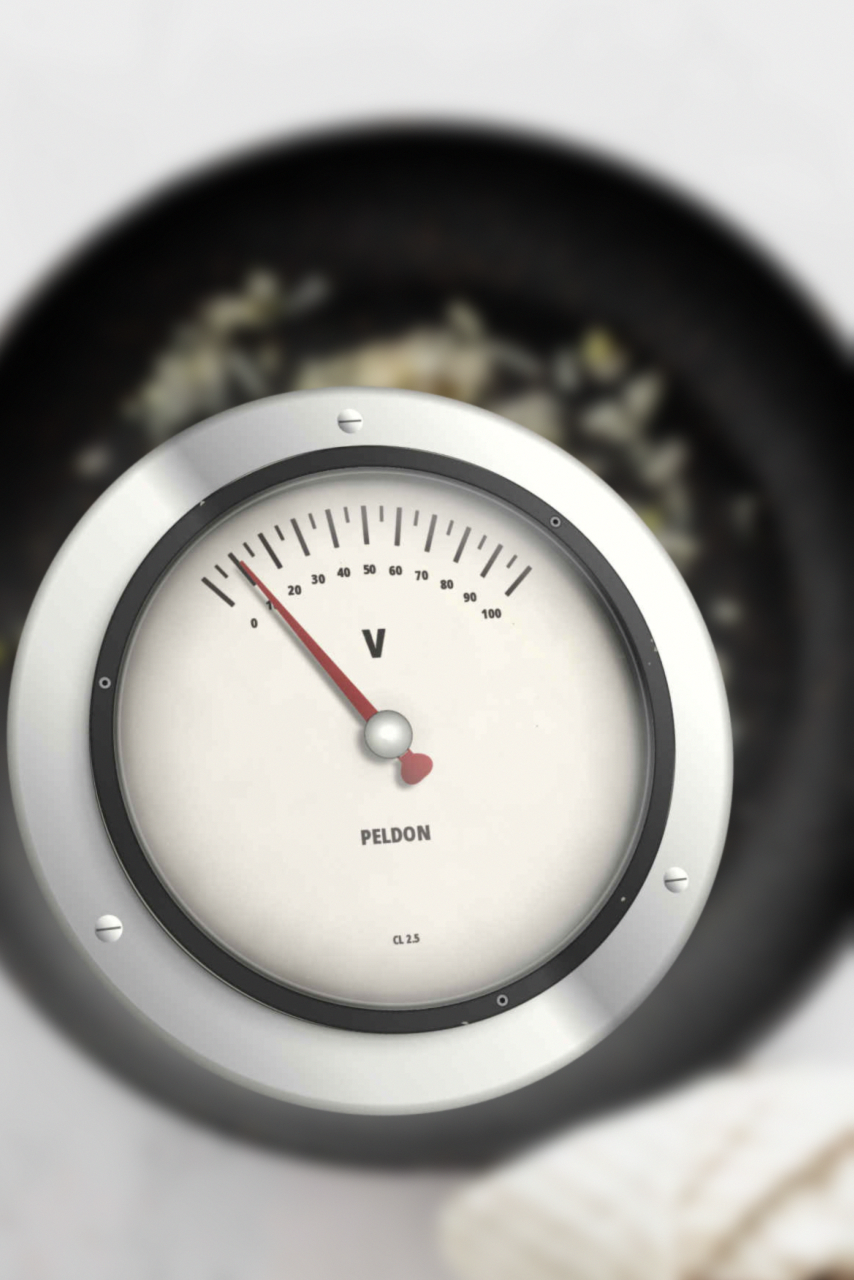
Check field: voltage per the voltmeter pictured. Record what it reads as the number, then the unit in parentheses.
10 (V)
